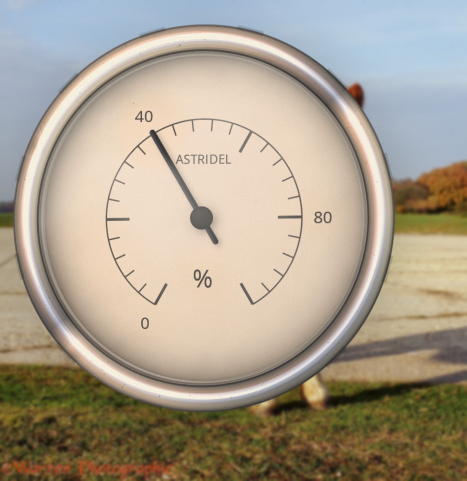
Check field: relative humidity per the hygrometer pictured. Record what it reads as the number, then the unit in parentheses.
40 (%)
